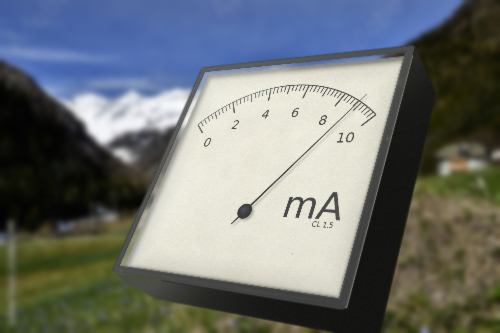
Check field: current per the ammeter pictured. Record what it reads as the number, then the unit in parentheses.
9 (mA)
